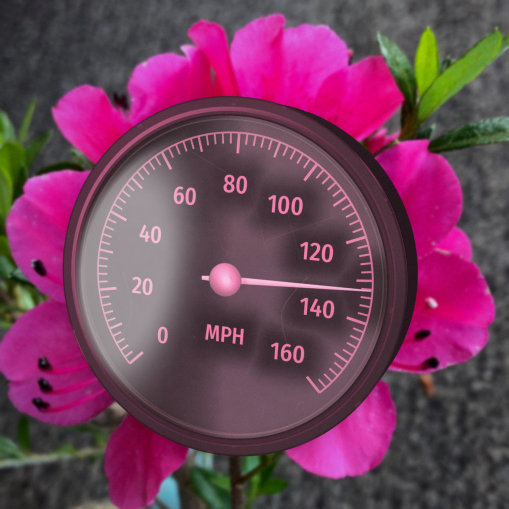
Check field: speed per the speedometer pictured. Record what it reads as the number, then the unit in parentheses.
132 (mph)
